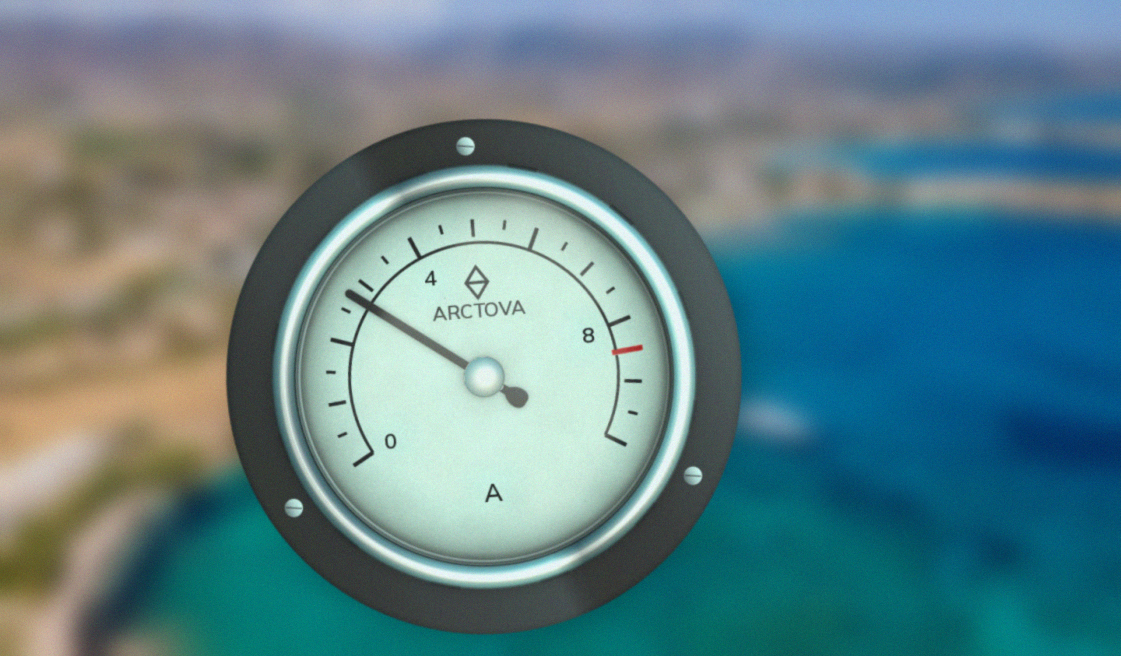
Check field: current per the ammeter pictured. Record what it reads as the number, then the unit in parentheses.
2.75 (A)
